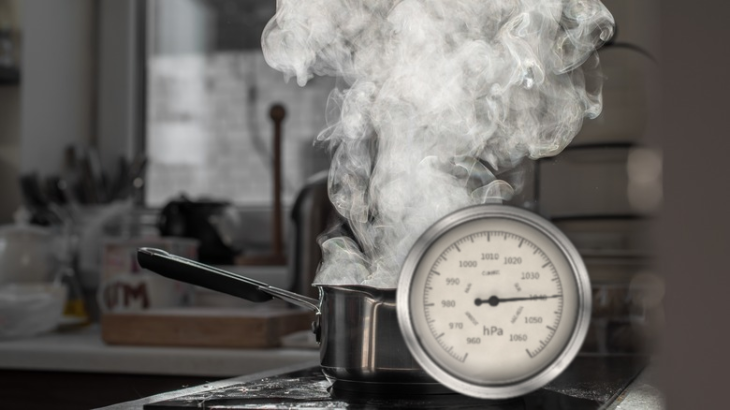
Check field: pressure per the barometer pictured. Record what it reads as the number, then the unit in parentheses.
1040 (hPa)
